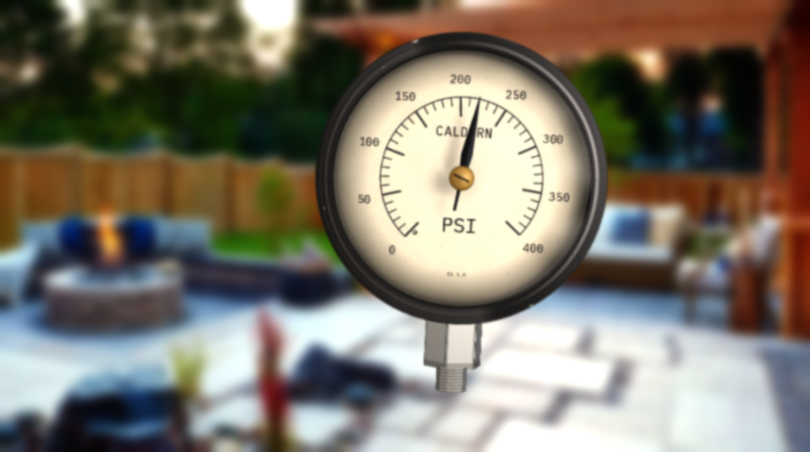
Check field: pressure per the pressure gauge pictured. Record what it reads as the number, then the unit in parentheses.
220 (psi)
